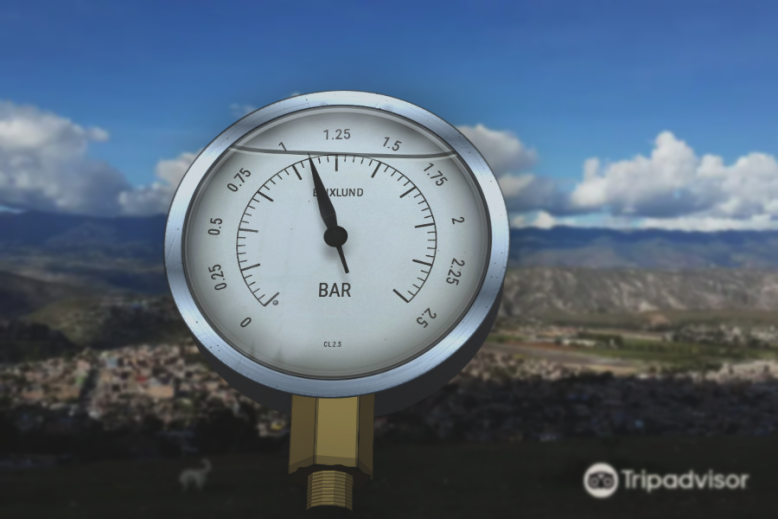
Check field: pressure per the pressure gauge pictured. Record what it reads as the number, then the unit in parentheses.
1.1 (bar)
